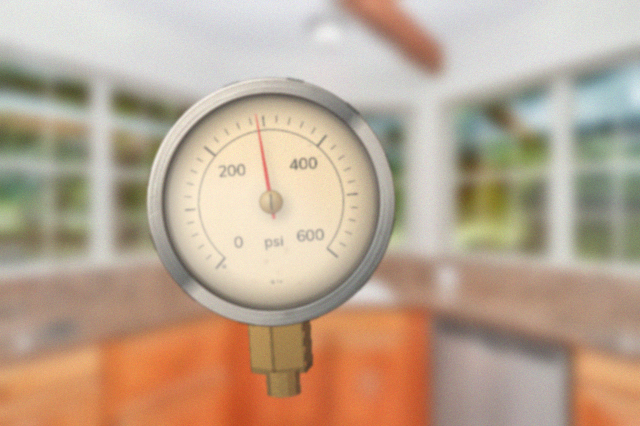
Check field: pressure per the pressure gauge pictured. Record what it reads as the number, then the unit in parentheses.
290 (psi)
